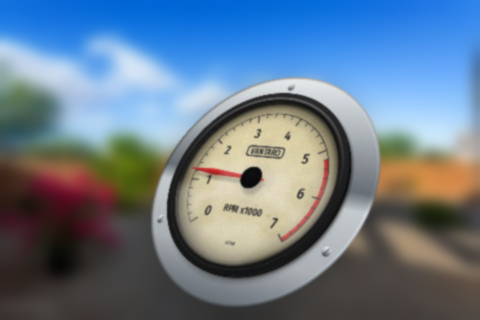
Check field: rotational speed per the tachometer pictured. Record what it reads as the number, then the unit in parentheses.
1200 (rpm)
